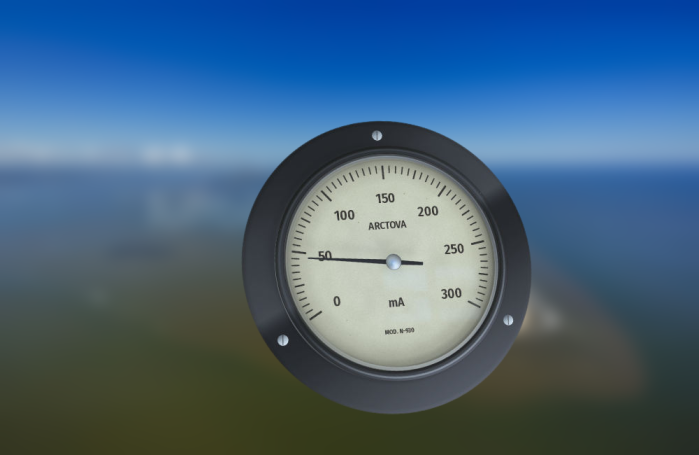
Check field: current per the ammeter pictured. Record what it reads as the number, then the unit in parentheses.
45 (mA)
